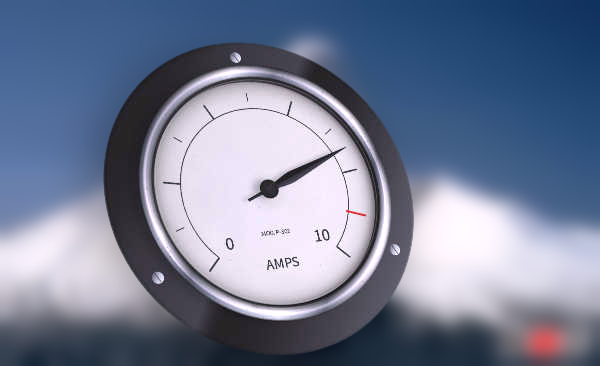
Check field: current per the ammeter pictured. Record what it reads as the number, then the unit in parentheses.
7.5 (A)
